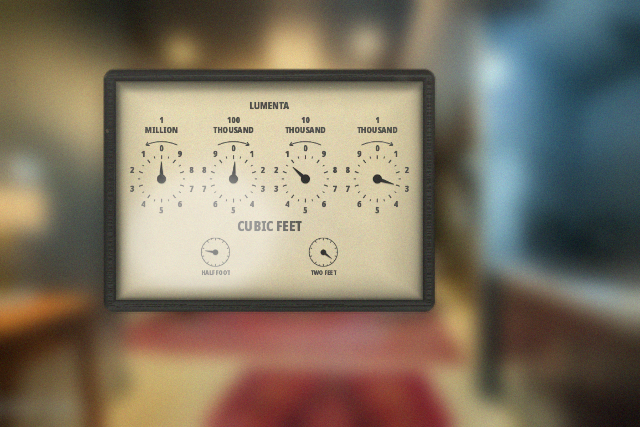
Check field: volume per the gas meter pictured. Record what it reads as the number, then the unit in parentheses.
1300 (ft³)
